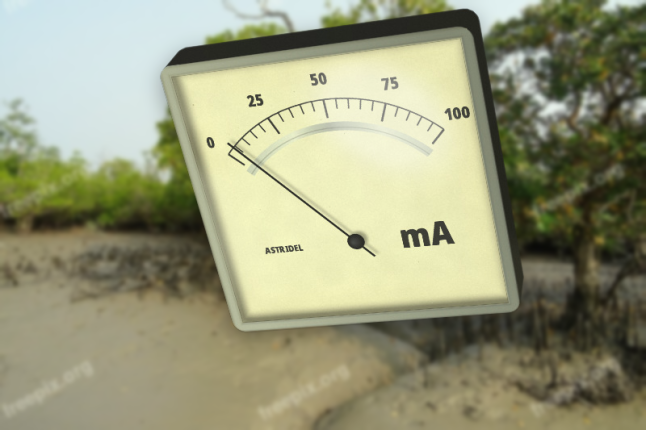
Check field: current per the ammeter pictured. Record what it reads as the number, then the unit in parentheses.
5 (mA)
